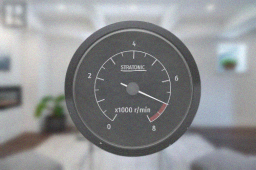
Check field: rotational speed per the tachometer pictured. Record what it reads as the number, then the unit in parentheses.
7000 (rpm)
